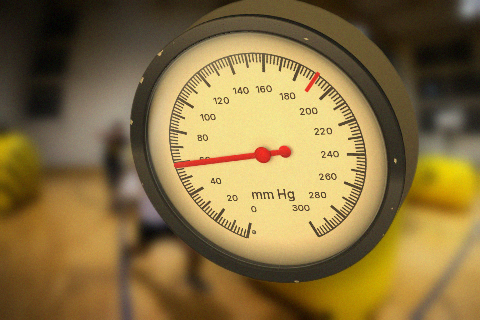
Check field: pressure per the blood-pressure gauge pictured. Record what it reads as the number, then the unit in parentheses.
60 (mmHg)
